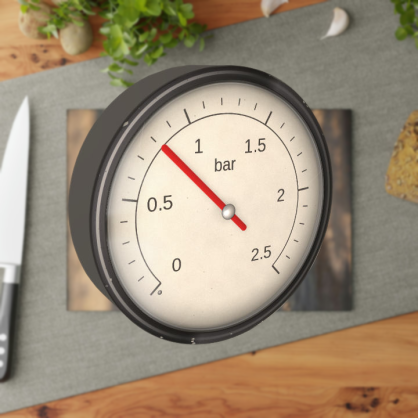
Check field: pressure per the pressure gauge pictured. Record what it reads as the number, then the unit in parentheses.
0.8 (bar)
